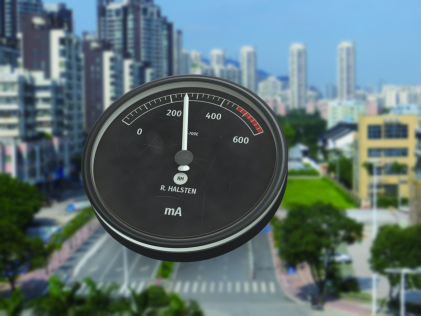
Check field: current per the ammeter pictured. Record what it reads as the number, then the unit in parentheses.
260 (mA)
